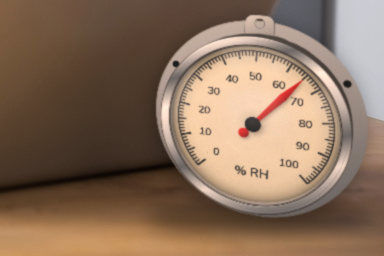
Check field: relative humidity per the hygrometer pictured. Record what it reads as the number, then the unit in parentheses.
65 (%)
